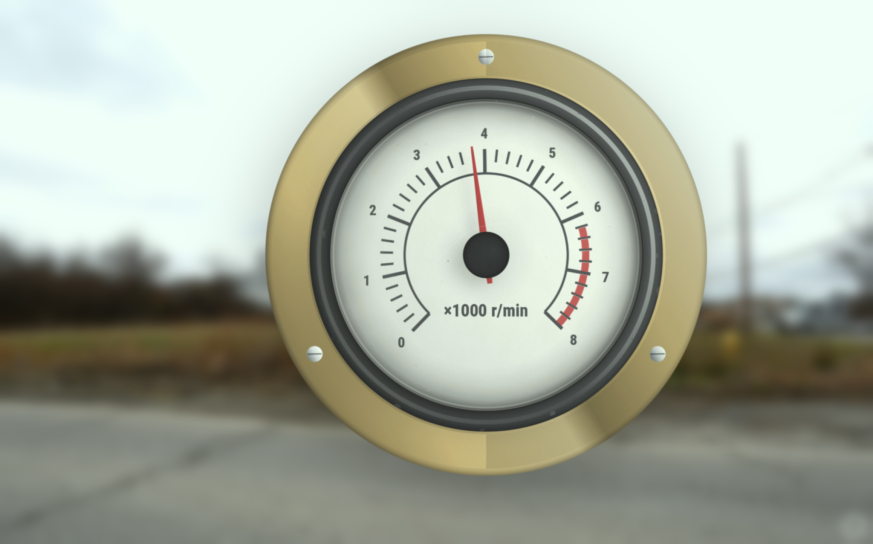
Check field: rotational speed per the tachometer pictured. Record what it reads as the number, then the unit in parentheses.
3800 (rpm)
